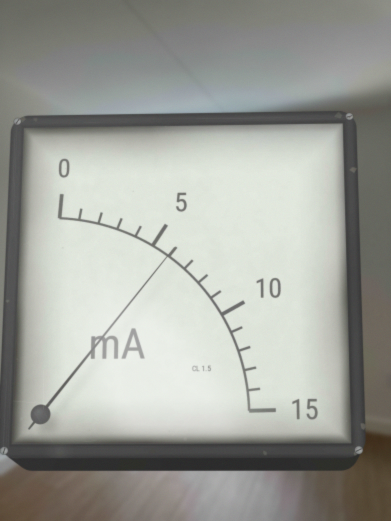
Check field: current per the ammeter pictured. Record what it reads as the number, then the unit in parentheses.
6 (mA)
